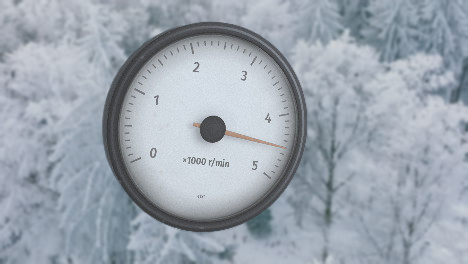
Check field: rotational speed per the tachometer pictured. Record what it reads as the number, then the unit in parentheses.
4500 (rpm)
